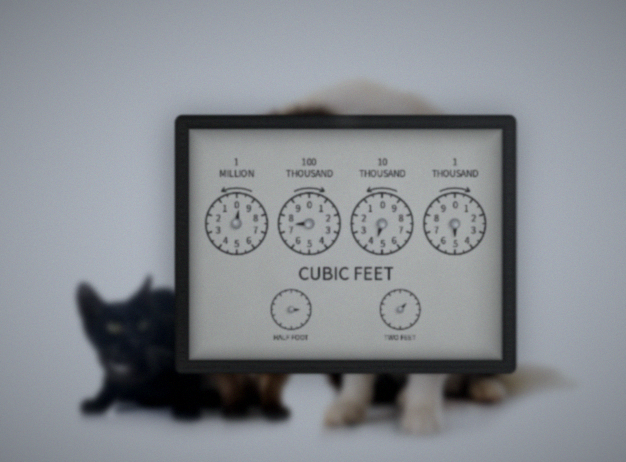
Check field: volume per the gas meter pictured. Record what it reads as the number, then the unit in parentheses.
974500 (ft³)
